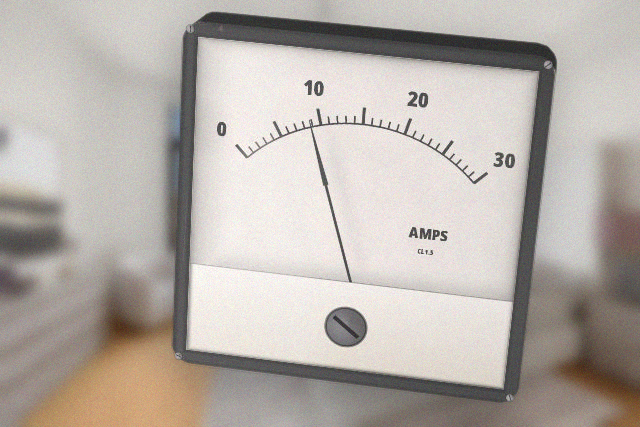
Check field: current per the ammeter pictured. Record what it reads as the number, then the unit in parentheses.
9 (A)
